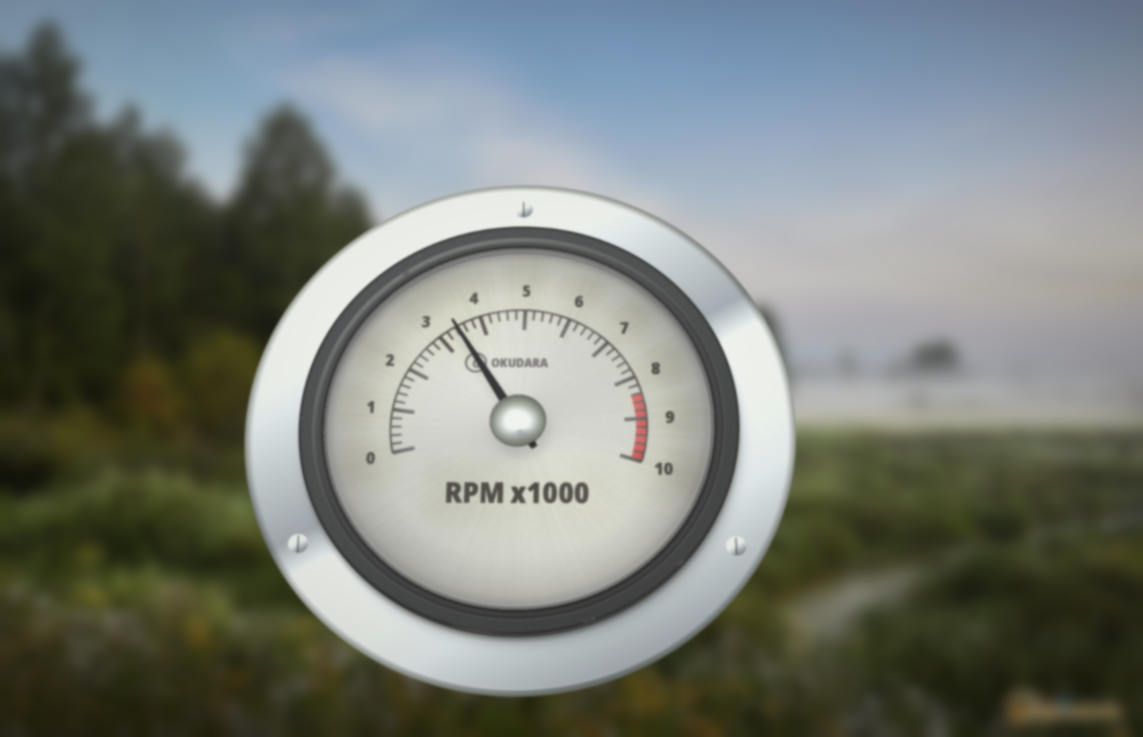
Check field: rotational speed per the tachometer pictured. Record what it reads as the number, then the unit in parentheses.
3400 (rpm)
